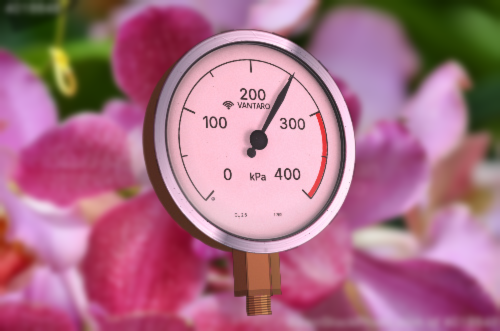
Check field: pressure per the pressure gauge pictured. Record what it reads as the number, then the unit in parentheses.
250 (kPa)
